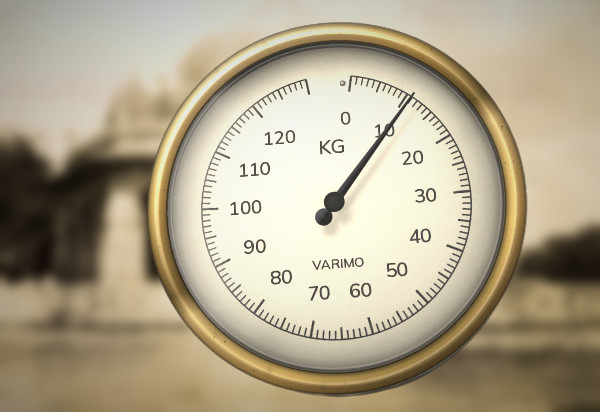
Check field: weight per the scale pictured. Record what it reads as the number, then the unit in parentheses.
11 (kg)
